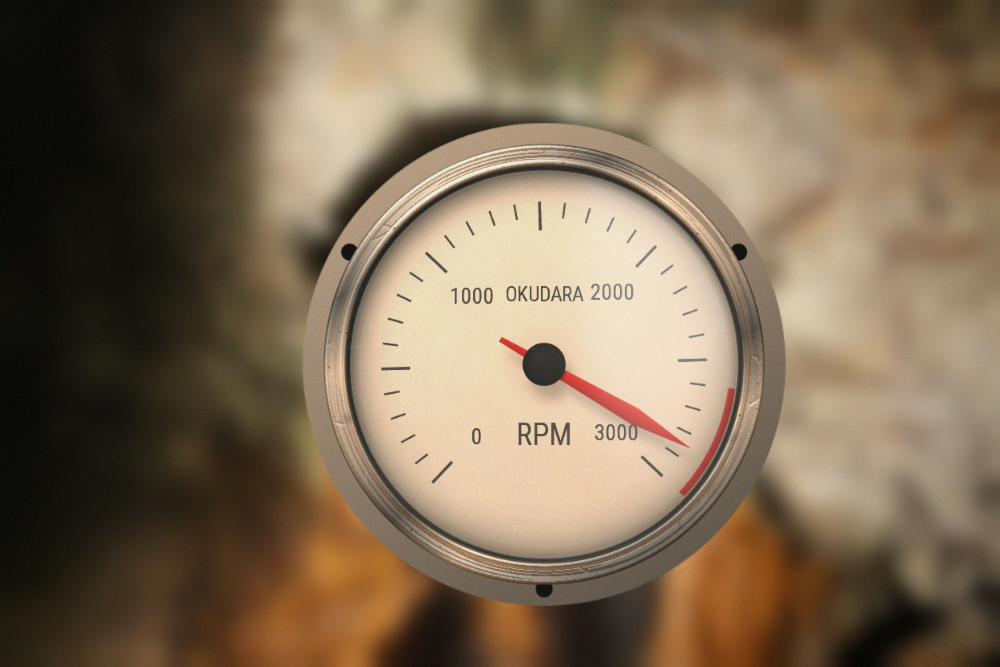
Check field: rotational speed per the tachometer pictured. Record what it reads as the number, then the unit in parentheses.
2850 (rpm)
